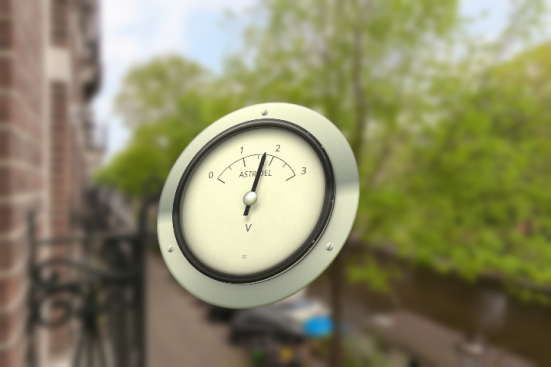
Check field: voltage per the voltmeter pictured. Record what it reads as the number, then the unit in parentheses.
1.75 (V)
